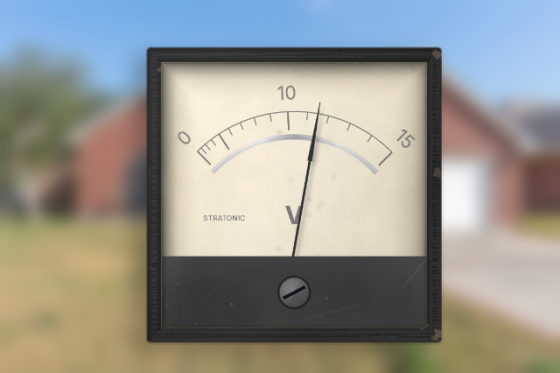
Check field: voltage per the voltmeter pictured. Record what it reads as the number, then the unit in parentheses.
11.5 (V)
